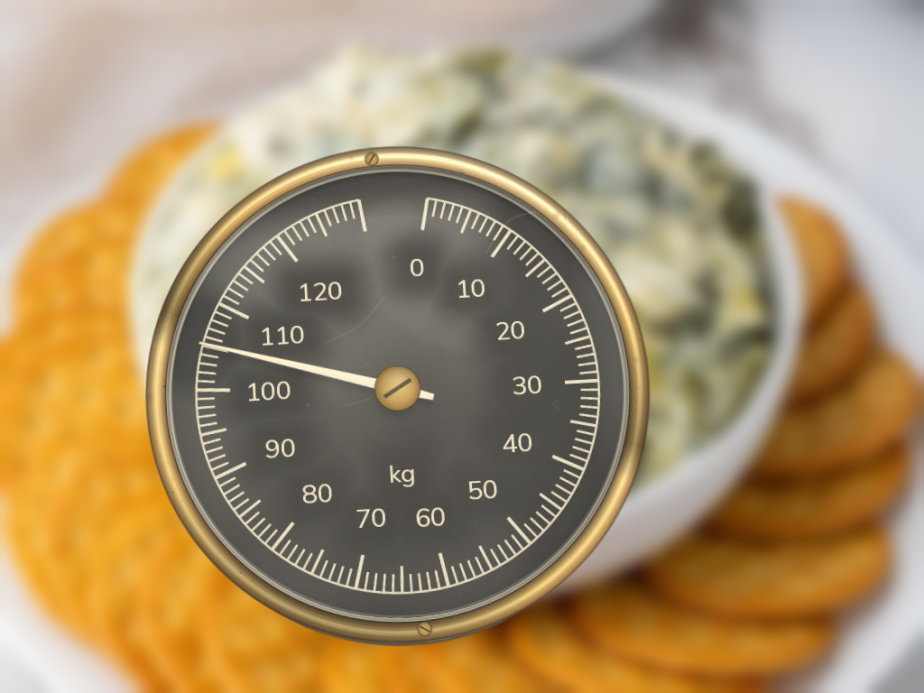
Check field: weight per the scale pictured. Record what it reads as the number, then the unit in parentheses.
105 (kg)
